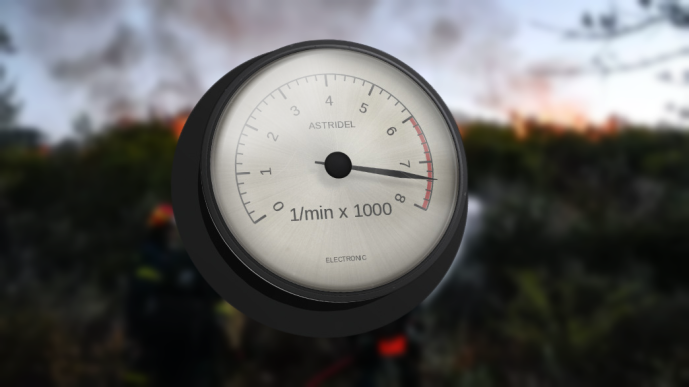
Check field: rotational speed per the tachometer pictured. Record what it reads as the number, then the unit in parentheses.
7400 (rpm)
